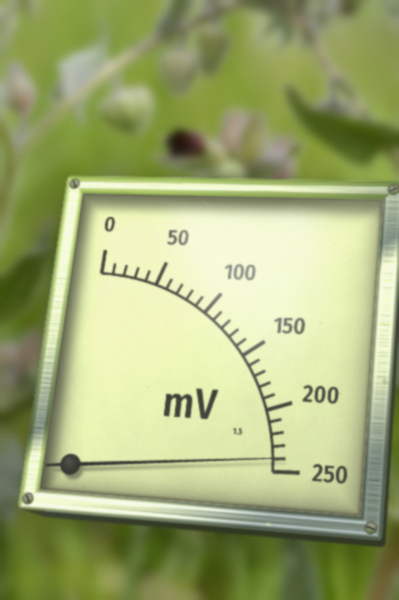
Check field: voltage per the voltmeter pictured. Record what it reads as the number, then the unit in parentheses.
240 (mV)
